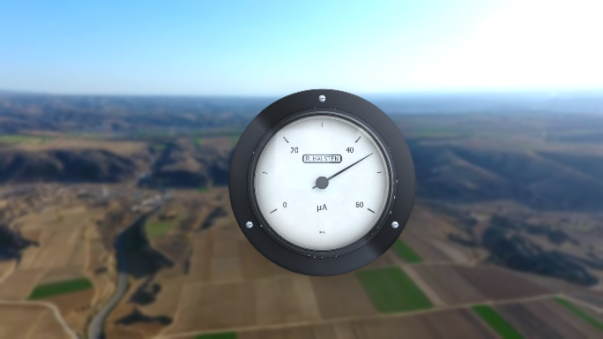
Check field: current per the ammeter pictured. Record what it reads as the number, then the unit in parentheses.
45 (µA)
